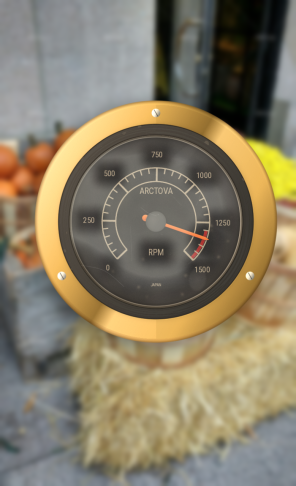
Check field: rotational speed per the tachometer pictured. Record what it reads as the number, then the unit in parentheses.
1350 (rpm)
